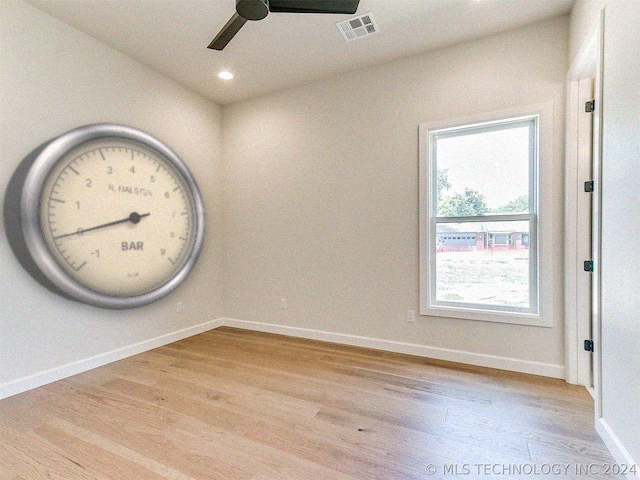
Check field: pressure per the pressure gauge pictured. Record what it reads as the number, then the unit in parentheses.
0 (bar)
